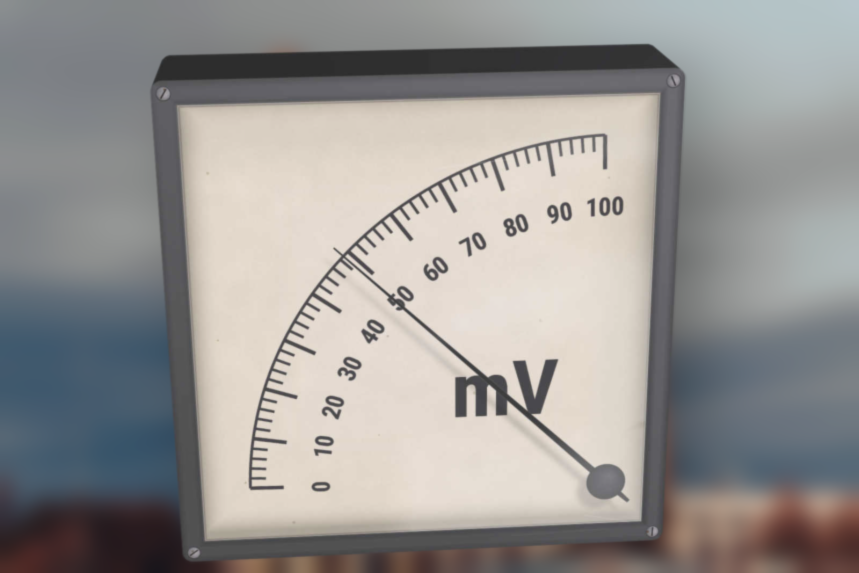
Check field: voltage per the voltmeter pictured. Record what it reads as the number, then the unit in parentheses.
49 (mV)
